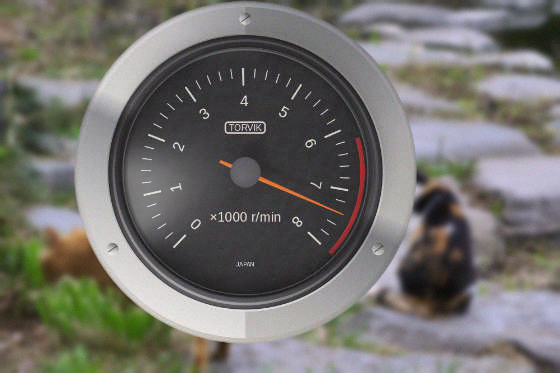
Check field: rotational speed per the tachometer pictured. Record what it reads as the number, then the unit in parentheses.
7400 (rpm)
